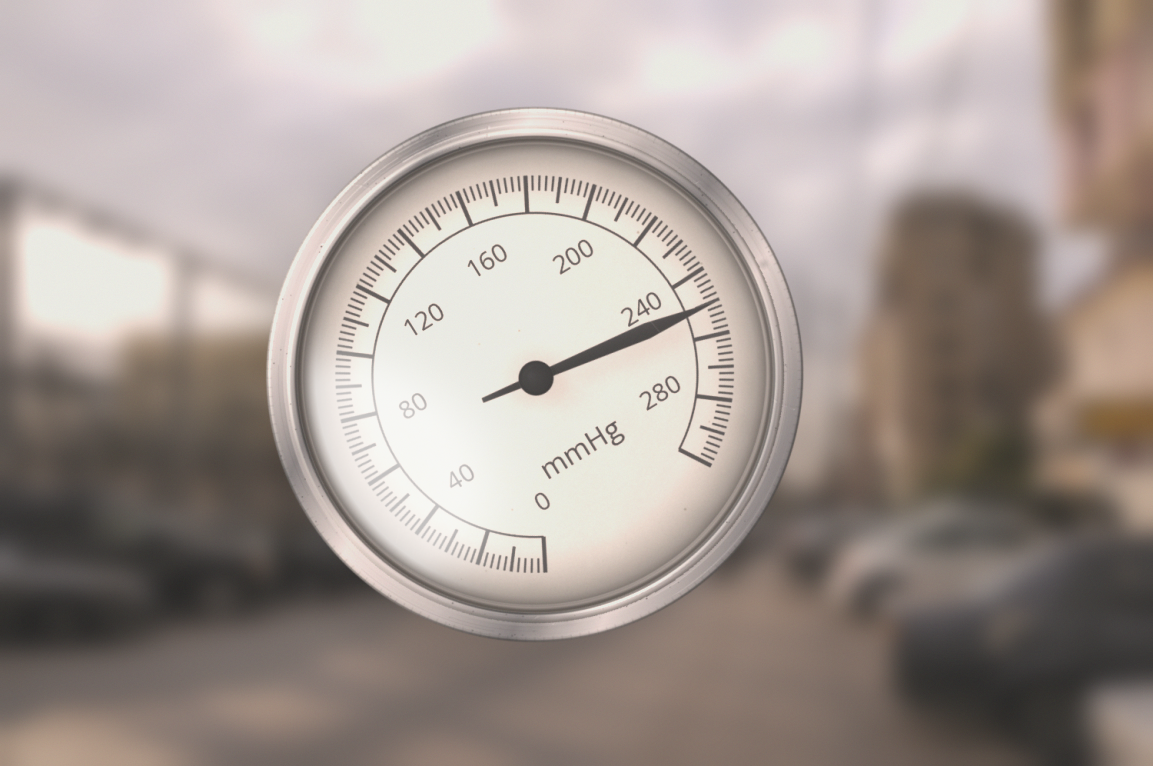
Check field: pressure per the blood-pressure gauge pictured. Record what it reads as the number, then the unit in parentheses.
250 (mmHg)
